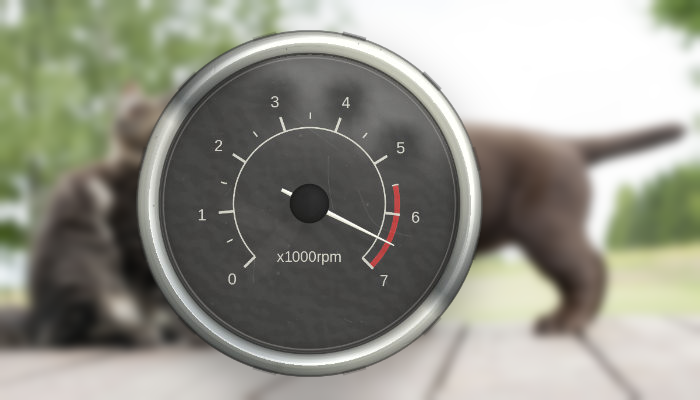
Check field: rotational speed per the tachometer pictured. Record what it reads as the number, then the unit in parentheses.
6500 (rpm)
